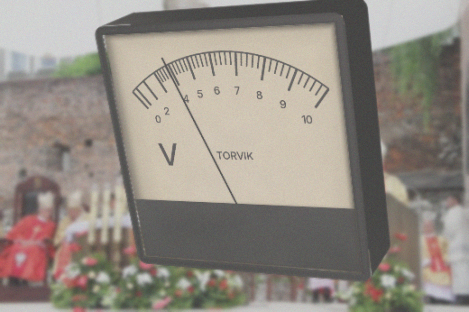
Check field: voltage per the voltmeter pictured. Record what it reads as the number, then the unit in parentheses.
4 (V)
